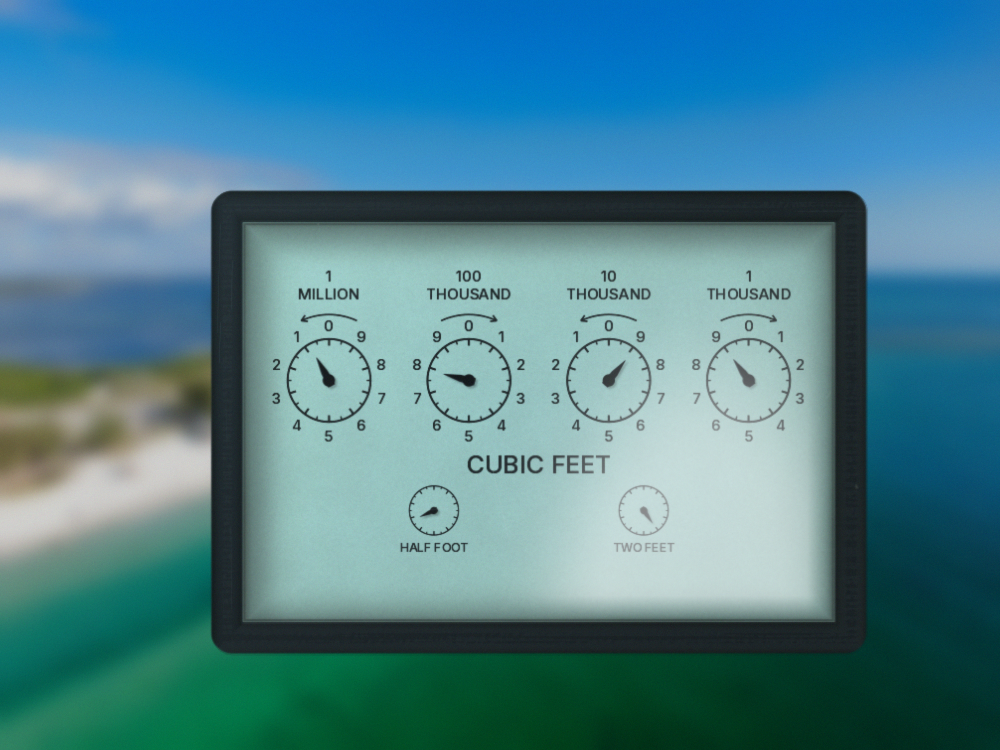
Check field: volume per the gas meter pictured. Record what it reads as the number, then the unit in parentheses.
78900 (ft³)
